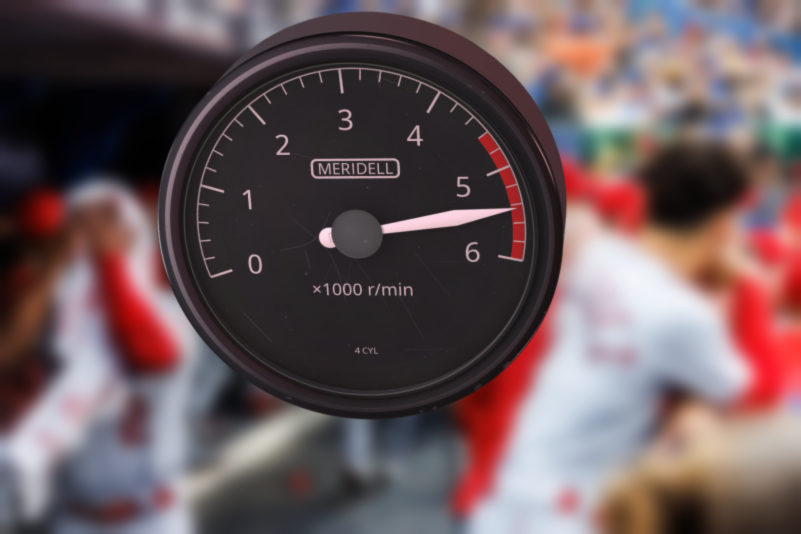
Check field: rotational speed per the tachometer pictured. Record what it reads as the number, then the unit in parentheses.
5400 (rpm)
